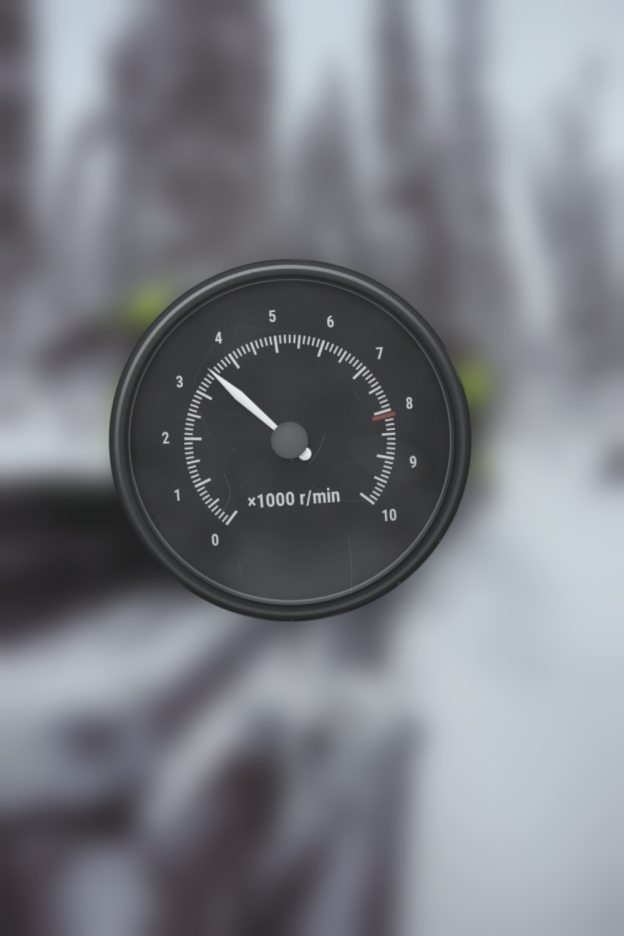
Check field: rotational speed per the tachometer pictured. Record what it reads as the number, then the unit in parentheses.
3500 (rpm)
